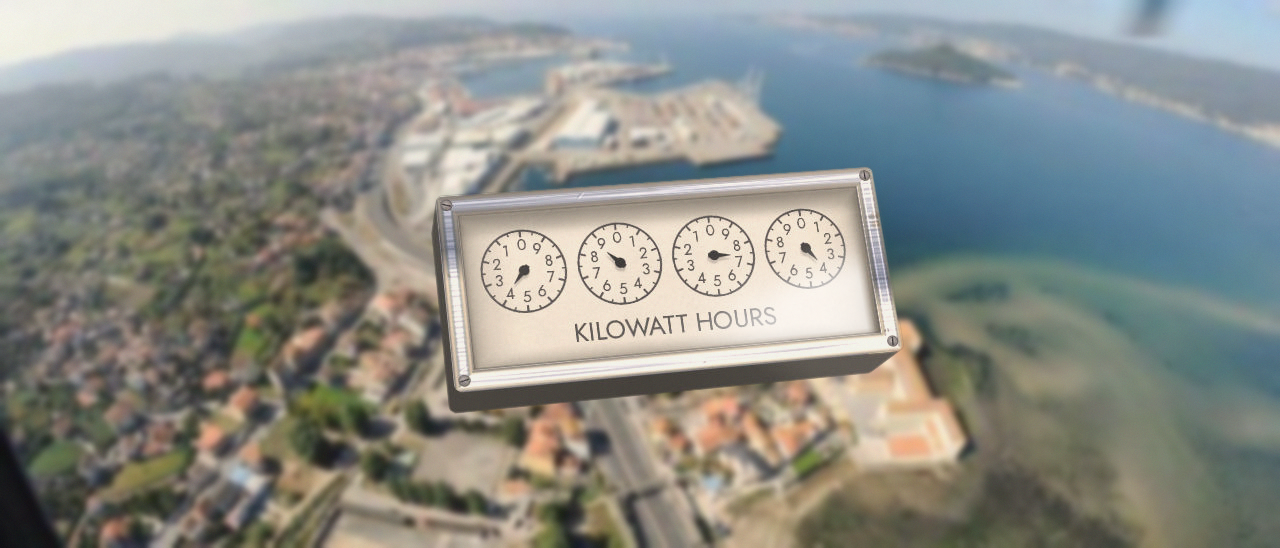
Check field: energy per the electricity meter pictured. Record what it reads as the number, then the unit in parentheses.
3874 (kWh)
